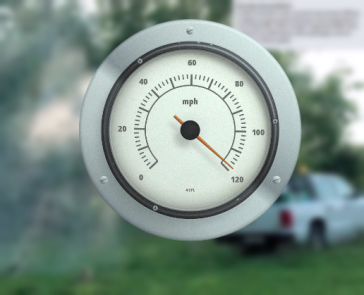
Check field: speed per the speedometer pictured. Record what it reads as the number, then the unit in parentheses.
118 (mph)
